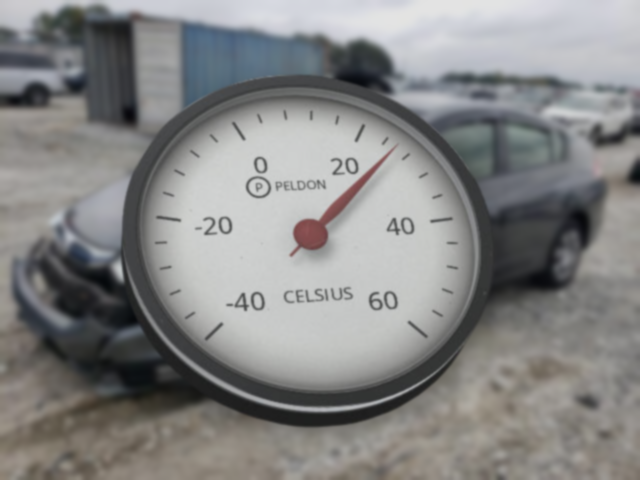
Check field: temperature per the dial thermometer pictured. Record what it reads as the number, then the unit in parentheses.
26 (°C)
